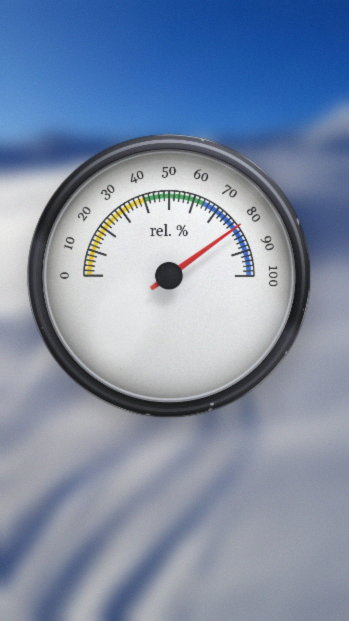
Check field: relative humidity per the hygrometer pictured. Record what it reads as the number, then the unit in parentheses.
80 (%)
